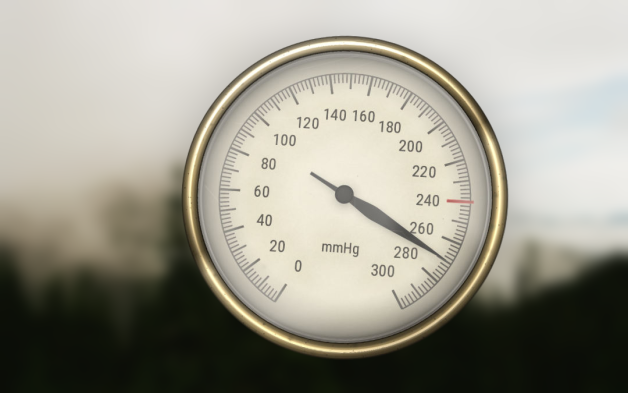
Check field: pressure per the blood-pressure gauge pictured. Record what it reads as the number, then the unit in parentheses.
270 (mmHg)
